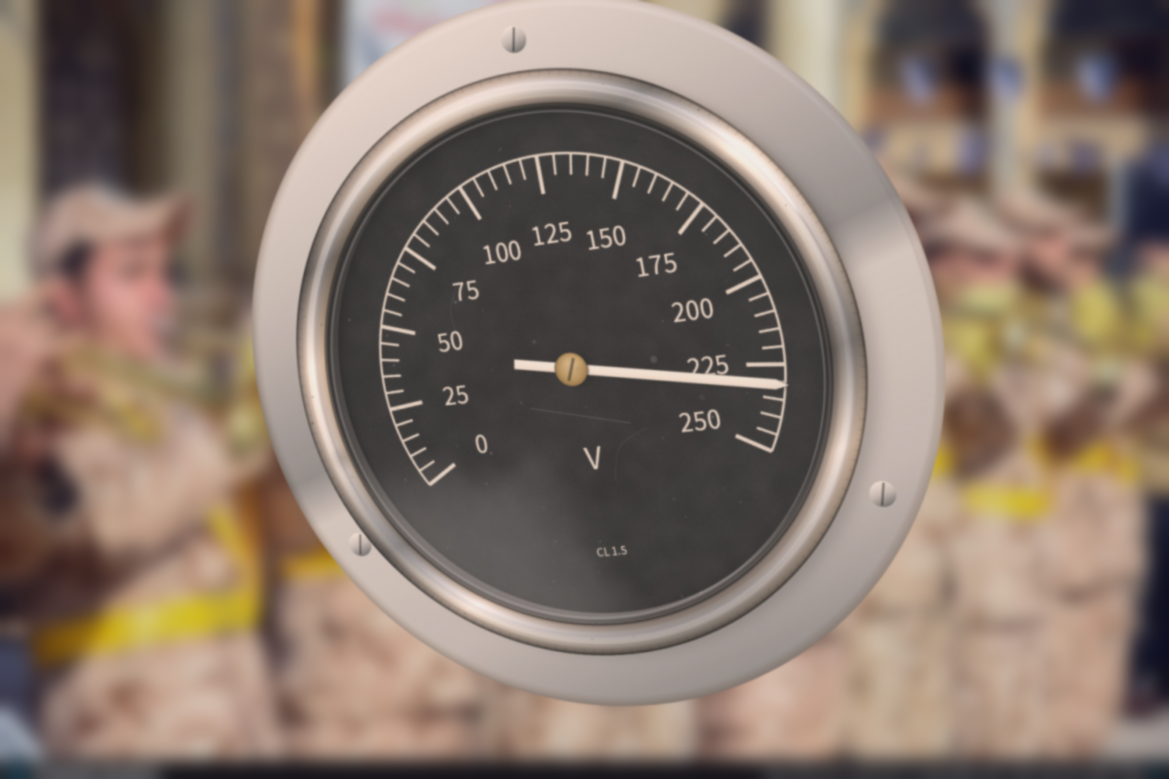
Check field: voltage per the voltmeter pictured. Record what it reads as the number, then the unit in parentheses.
230 (V)
